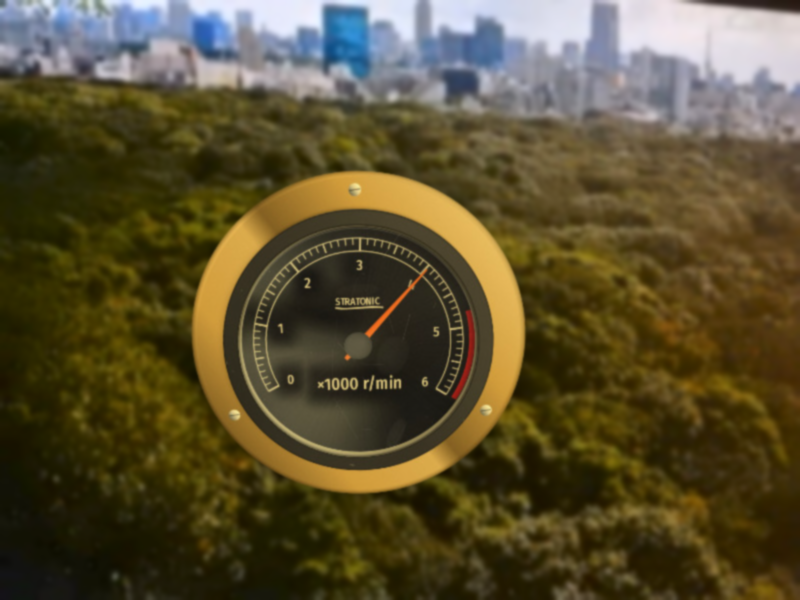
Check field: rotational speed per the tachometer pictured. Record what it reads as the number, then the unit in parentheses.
4000 (rpm)
